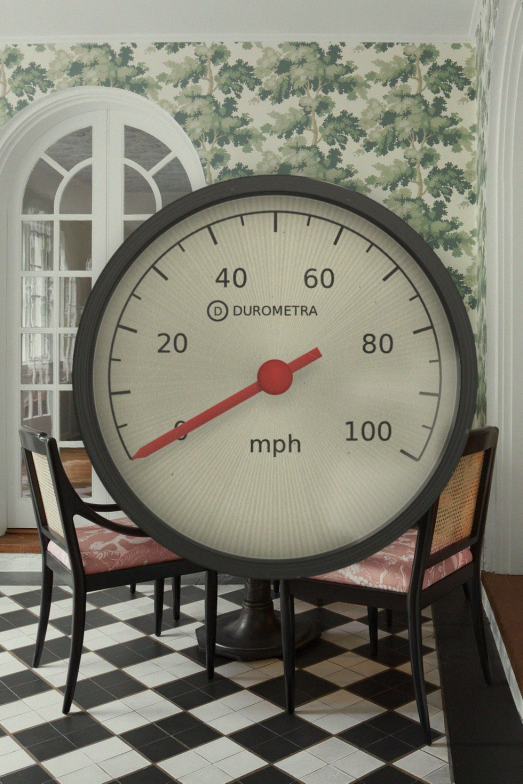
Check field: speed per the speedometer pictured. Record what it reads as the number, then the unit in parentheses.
0 (mph)
